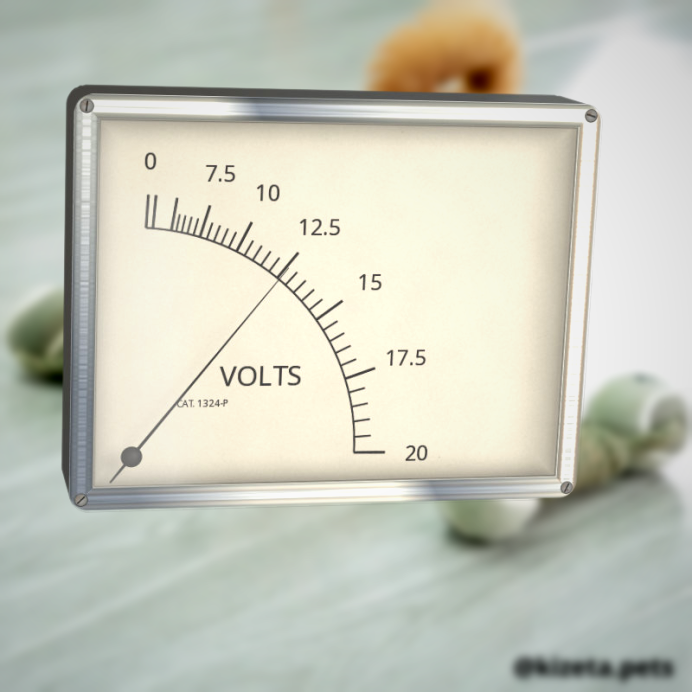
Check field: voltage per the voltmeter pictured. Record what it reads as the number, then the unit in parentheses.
12.5 (V)
